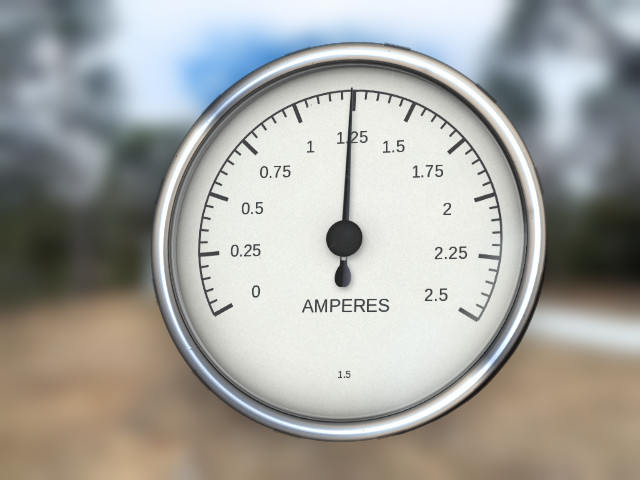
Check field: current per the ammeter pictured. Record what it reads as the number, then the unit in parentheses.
1.25 (A)
